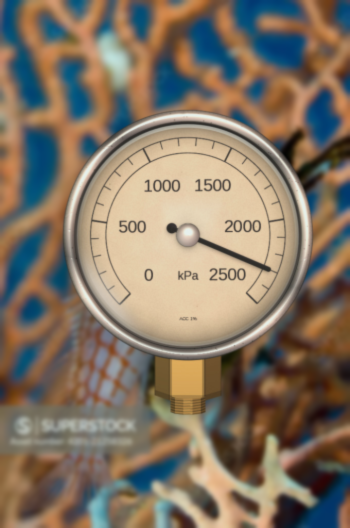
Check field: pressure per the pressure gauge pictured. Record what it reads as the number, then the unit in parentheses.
2300 (kPa)
